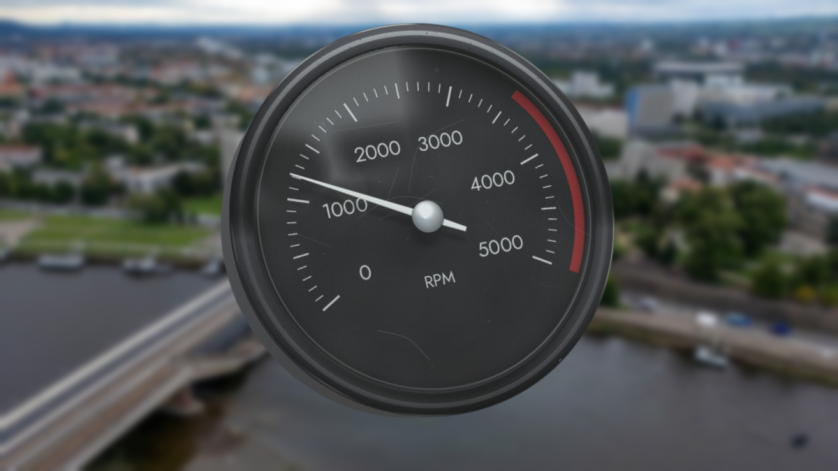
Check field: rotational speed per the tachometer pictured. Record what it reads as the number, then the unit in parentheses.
1200 (rpm)
